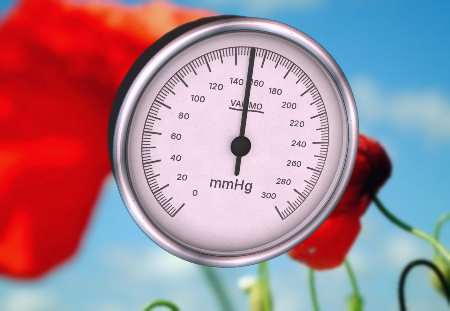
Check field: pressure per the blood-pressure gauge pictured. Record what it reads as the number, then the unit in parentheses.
150 (mmHg)
